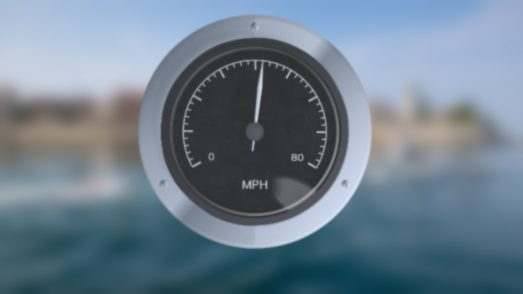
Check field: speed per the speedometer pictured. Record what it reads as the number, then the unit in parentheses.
42 (mph)
